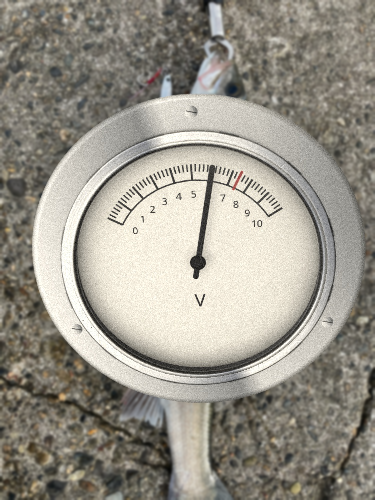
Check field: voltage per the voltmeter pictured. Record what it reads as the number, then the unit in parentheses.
6 (V)
